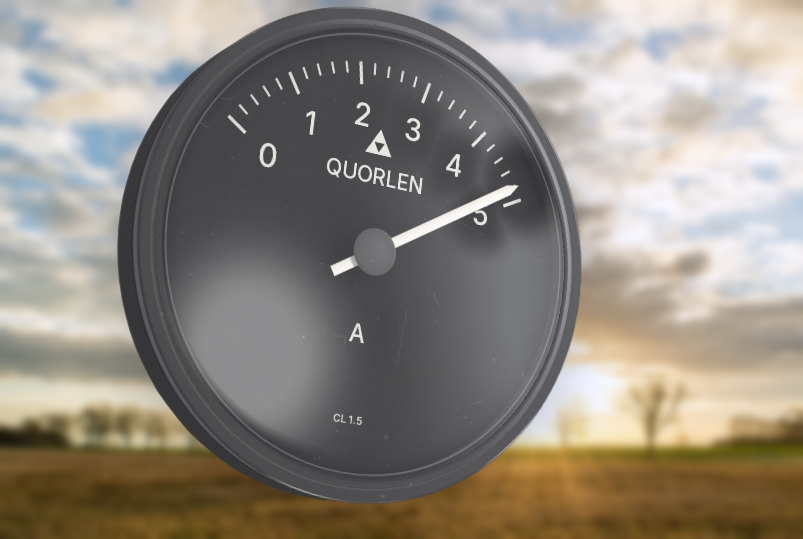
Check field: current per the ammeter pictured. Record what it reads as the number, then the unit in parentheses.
4.8 (A)
